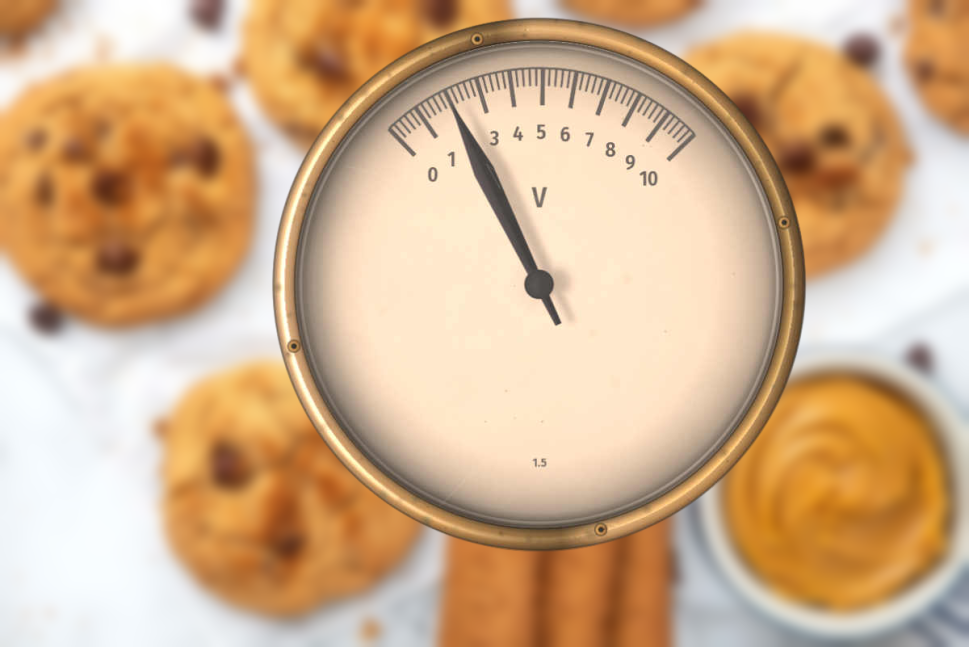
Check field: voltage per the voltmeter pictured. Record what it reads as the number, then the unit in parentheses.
2 (V)
